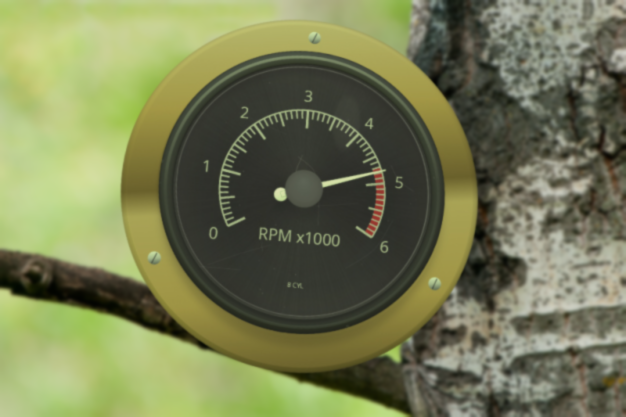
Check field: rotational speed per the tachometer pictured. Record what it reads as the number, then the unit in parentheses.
4800 (rpm)
